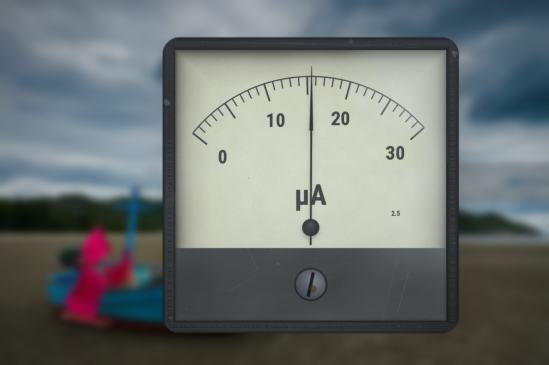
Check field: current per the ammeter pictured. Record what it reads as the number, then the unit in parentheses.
15.5 (µA)
